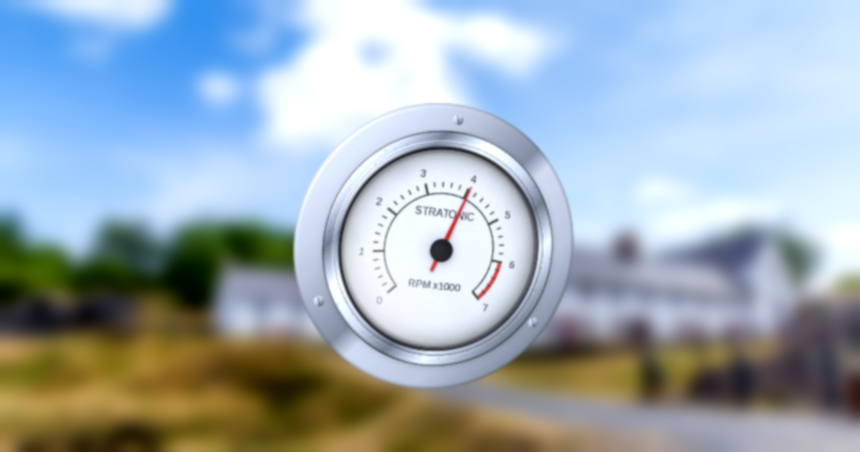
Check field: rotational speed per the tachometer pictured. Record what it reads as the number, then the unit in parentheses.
4000 (rpm)
